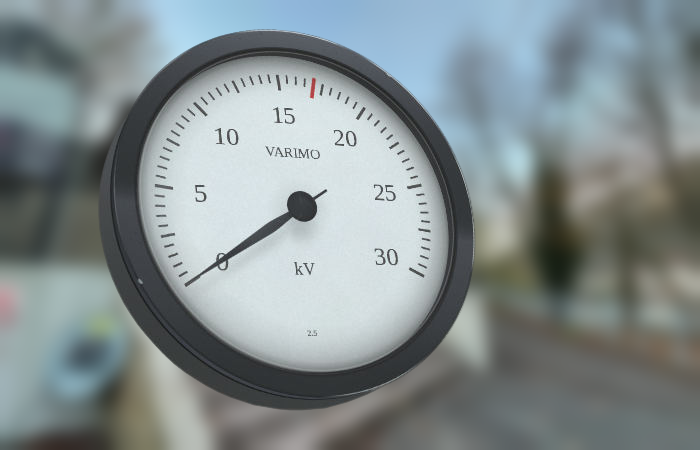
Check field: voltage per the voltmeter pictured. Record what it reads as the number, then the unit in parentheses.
0 (kV)
